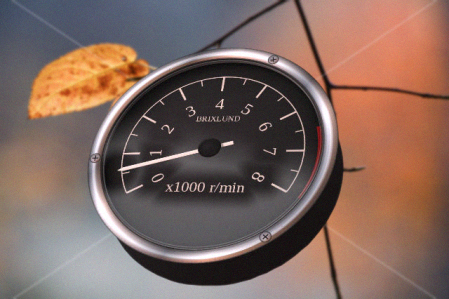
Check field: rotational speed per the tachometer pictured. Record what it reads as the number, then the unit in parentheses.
500 (rpm)
